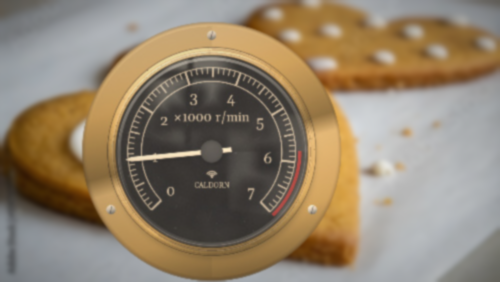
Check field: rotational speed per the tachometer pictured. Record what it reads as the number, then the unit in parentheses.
1000 (rpm)
